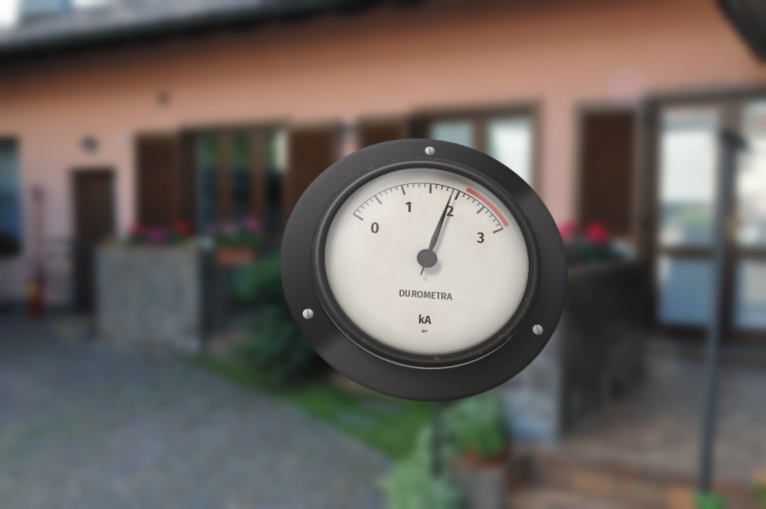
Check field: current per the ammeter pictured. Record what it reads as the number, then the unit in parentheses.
1.9 (kA)
